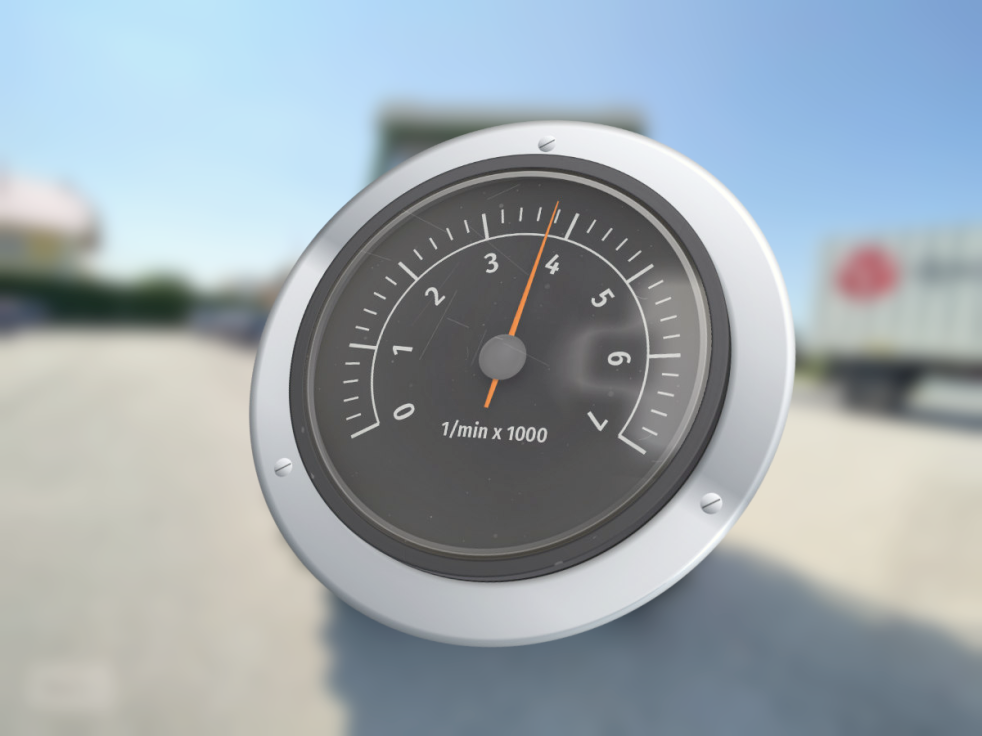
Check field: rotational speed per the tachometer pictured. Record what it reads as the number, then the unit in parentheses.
3800 (rpm)
